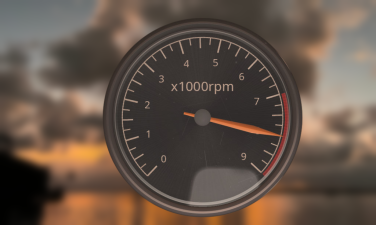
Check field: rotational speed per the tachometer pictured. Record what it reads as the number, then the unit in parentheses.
8000 (rpm)
